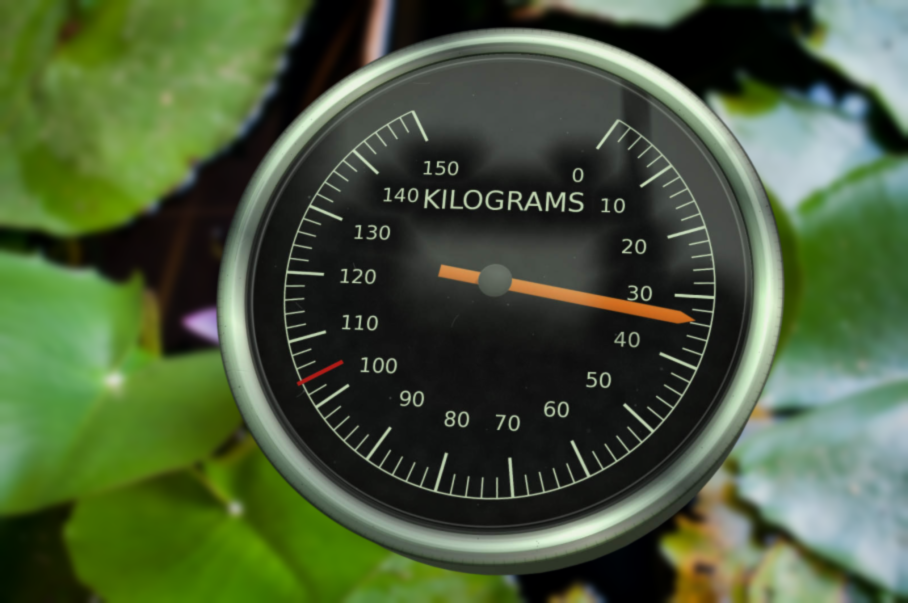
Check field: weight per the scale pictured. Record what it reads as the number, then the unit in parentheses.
34 (kg)
